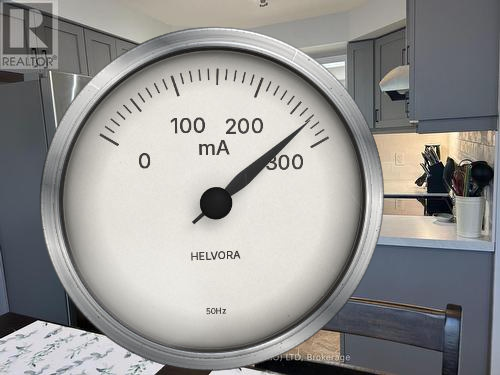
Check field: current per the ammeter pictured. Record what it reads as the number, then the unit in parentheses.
270 (mA)
